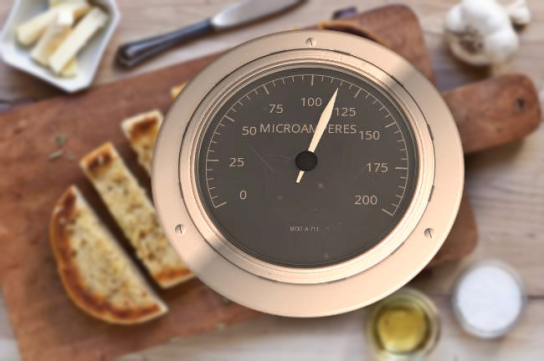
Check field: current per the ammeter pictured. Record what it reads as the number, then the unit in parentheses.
115 (µA)
